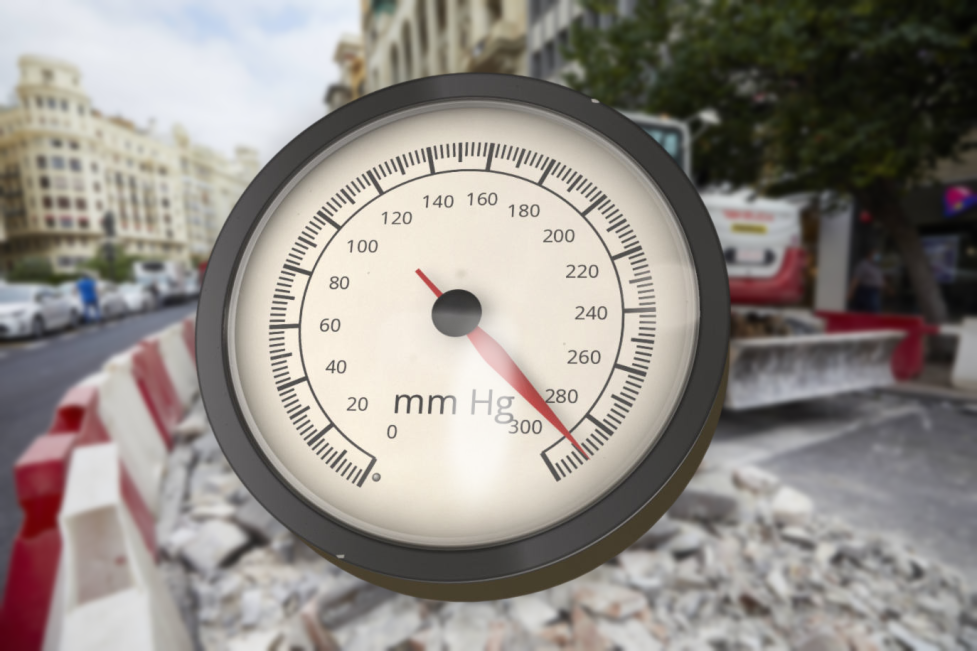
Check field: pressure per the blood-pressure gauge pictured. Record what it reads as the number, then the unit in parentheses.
290 (mmHg)
